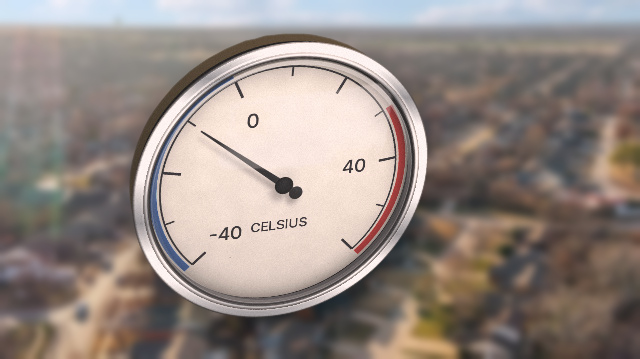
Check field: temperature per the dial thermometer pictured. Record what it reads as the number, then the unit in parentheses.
-10 (°C)
